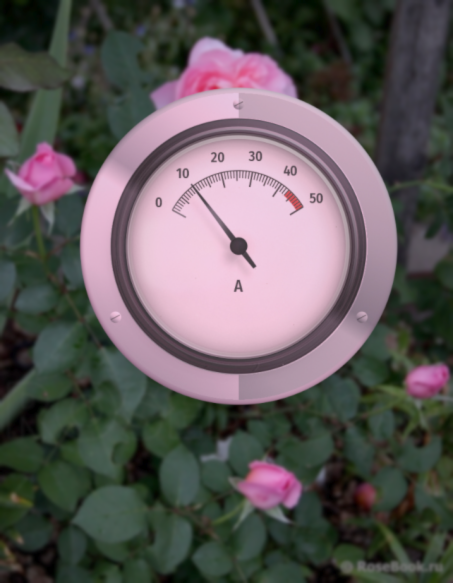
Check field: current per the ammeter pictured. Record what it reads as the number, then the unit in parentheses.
10 (A)
